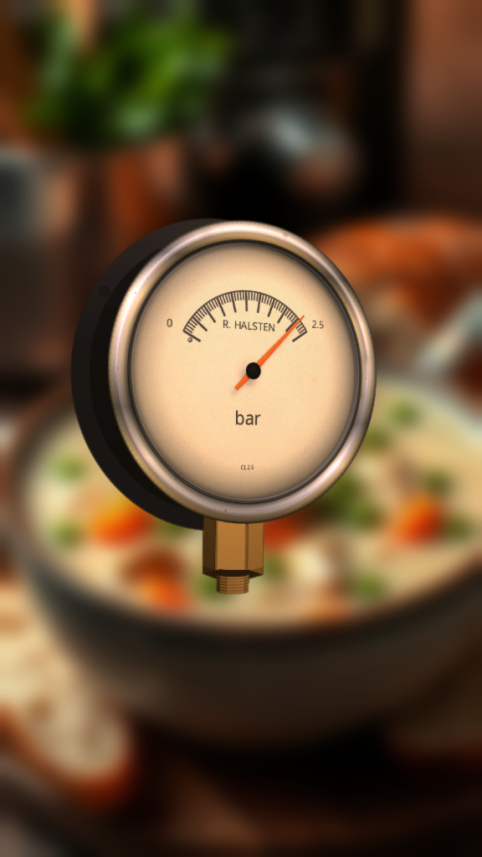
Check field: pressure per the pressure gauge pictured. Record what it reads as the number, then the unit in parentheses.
2.25 (bar)
